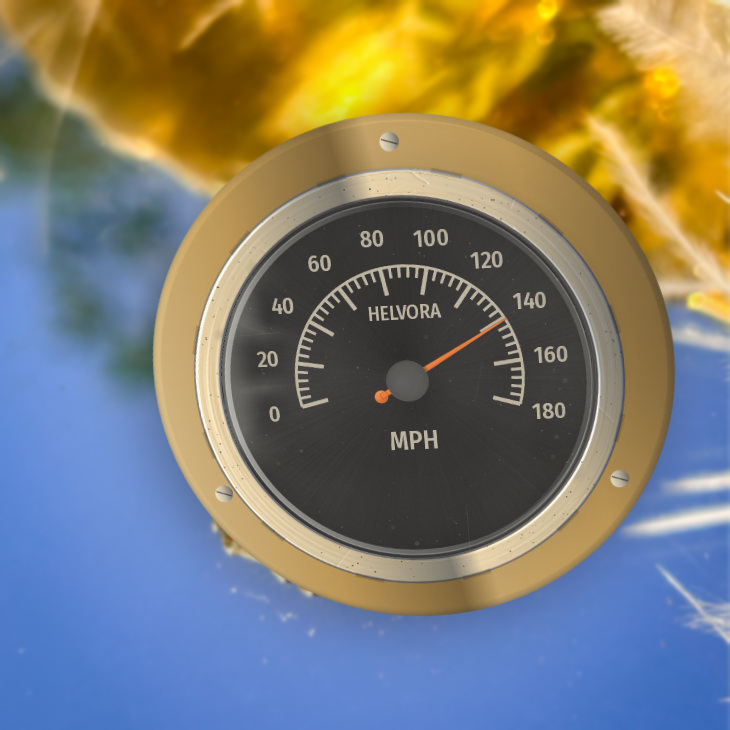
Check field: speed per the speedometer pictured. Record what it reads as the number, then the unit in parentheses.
140 (mph)
